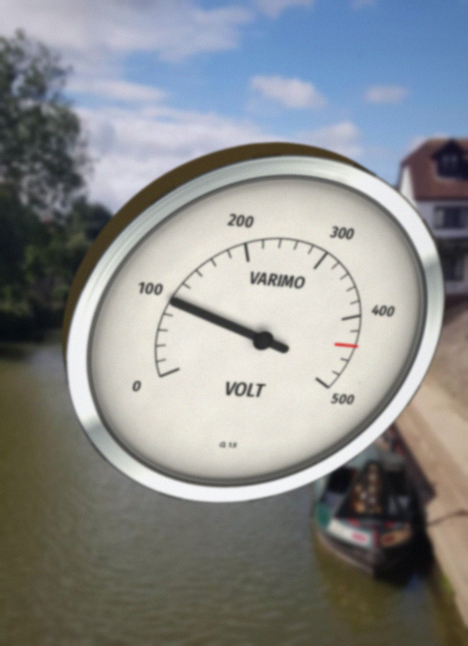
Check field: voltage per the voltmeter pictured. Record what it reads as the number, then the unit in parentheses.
100 (V)
